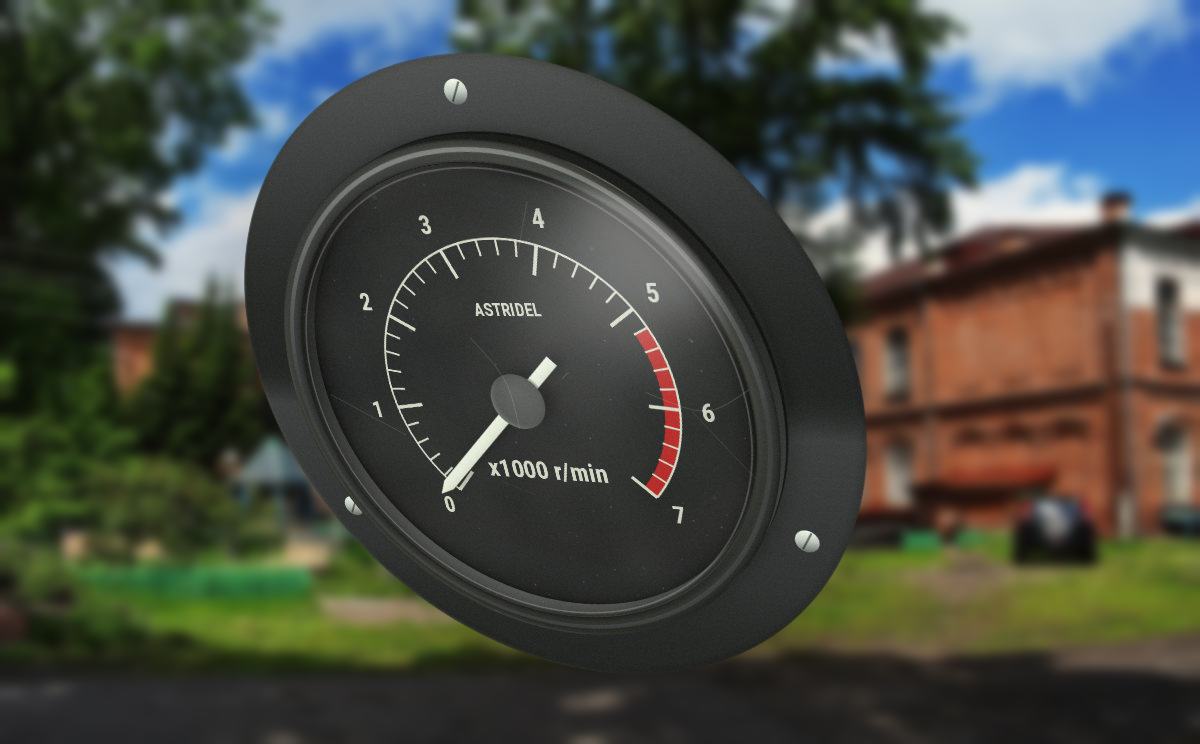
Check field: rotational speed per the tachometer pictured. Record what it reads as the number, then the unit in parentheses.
100 (rpm)
